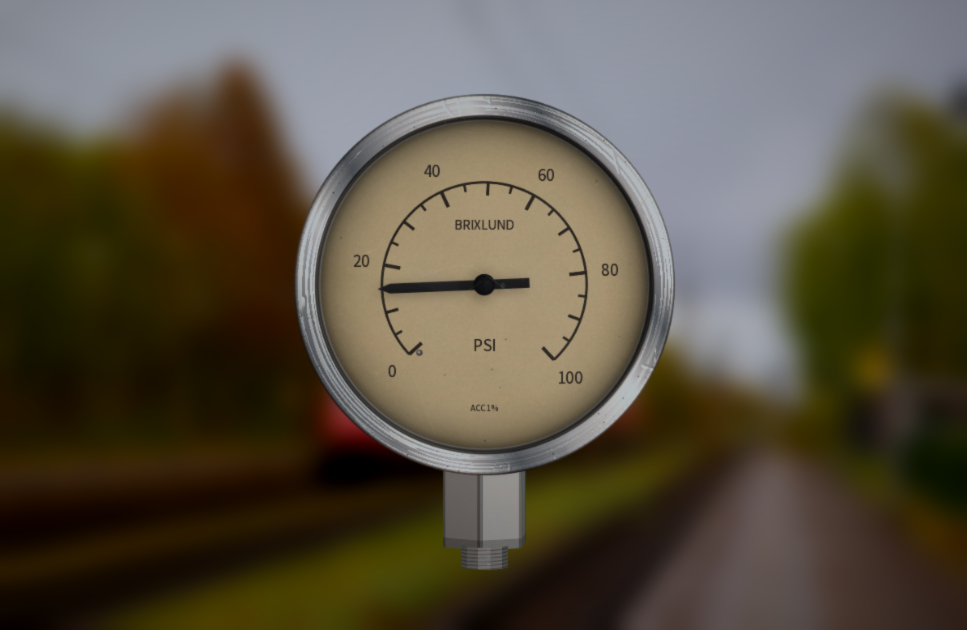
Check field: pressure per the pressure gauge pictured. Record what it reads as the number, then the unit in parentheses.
15 (psi)
